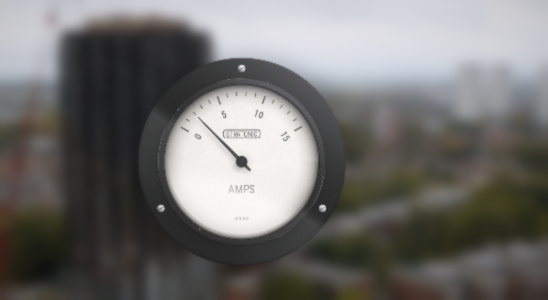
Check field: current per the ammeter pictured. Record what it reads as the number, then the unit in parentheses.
2 (A)
